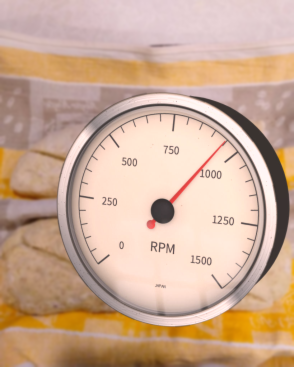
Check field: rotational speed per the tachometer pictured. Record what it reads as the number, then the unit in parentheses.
950 (rpm)
